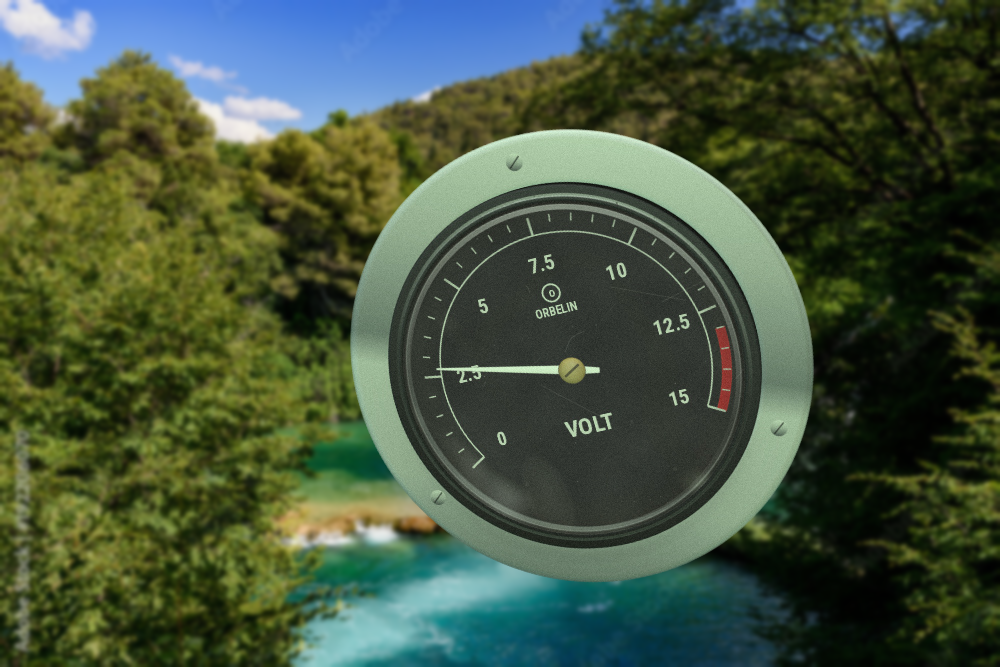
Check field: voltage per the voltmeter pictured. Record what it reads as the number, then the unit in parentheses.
2.75 (V)
